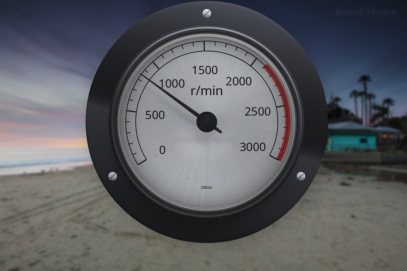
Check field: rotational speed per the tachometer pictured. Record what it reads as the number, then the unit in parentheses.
850 (rpm)
